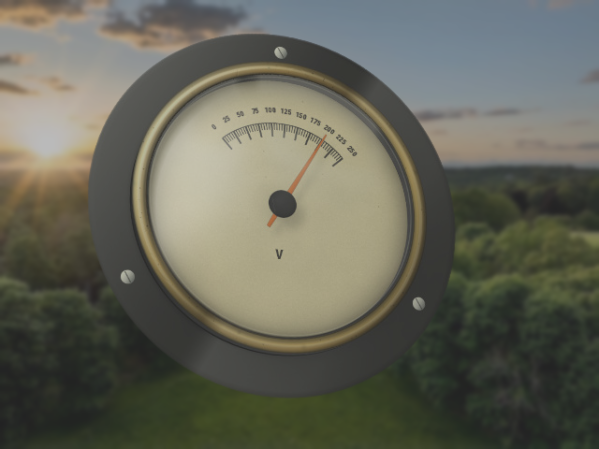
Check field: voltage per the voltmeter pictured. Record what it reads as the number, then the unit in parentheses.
200 (V)
